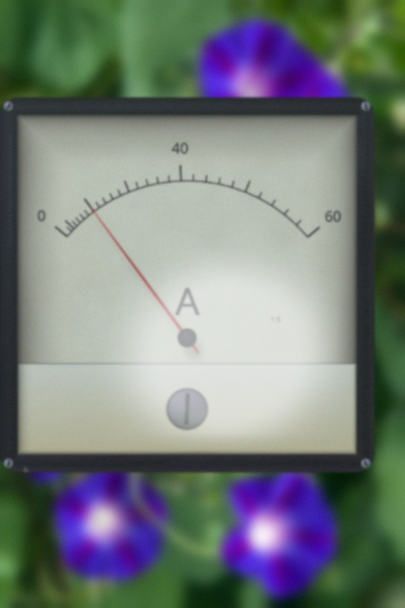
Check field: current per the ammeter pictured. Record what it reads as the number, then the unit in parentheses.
20 (A)
